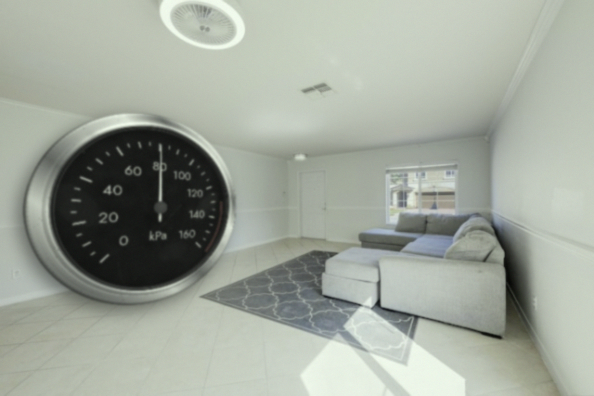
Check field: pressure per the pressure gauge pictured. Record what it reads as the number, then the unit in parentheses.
80 (kPa)
